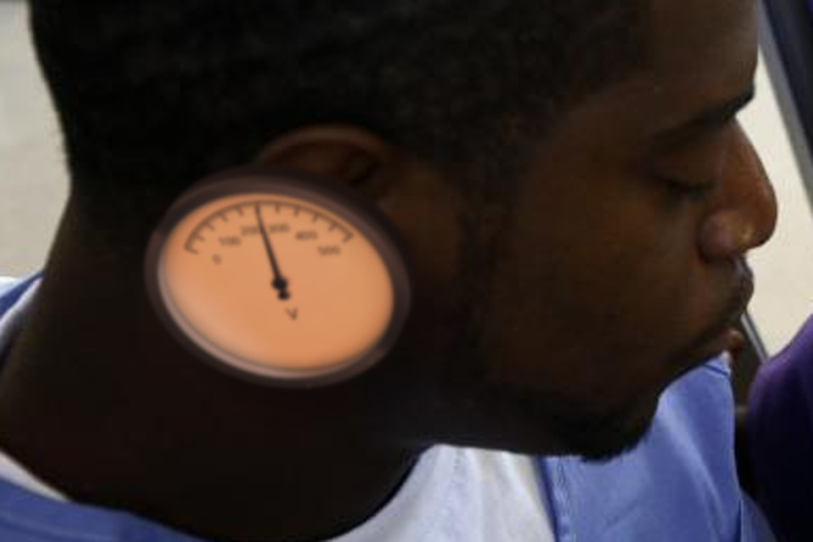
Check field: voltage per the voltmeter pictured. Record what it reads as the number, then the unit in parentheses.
250 (V)
